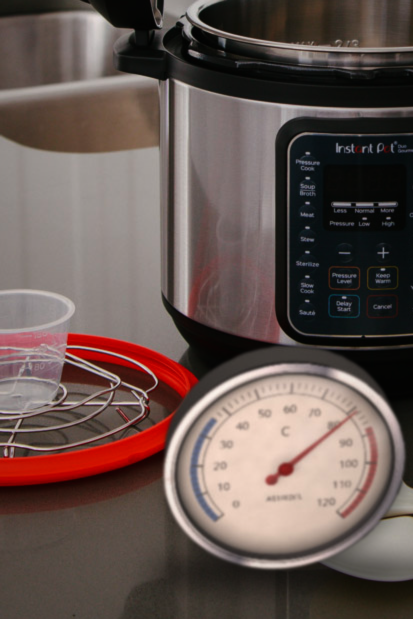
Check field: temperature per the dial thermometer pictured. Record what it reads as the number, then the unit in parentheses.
80 (°C)
